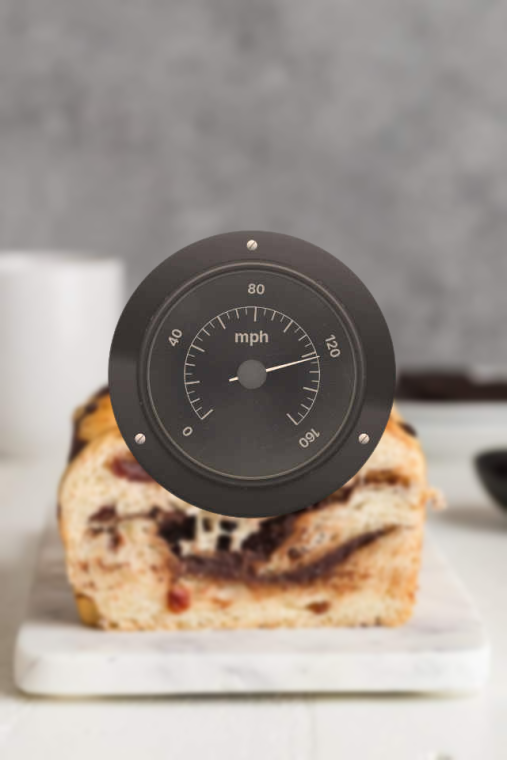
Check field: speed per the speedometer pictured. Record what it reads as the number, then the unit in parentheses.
122.5 (mph)
